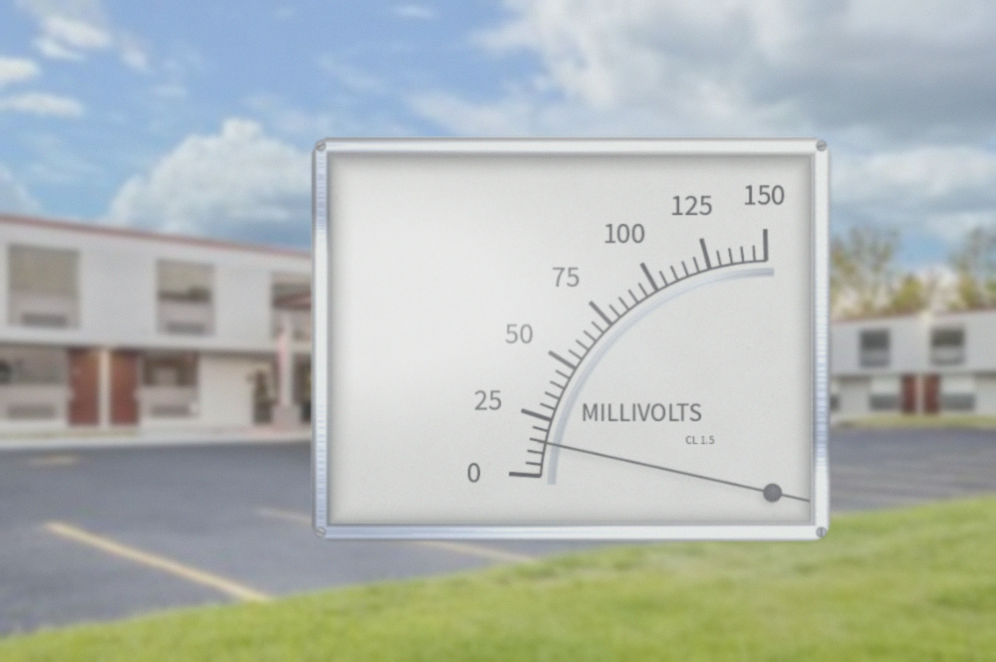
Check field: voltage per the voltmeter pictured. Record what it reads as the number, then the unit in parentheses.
15 (mV)
